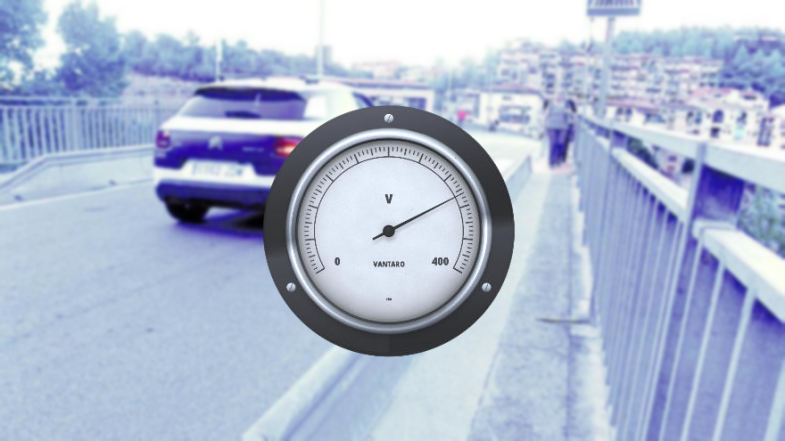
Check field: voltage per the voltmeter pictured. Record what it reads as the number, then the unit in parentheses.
305 (V)
